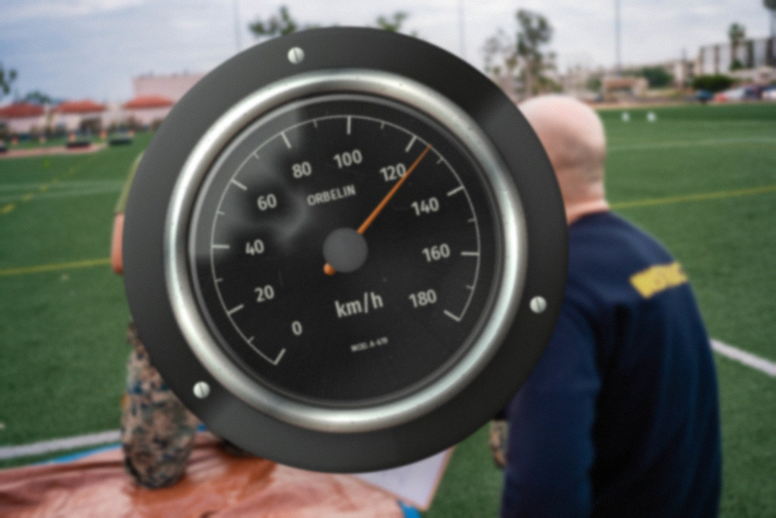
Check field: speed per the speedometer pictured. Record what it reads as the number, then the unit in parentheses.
125 (km/h)
